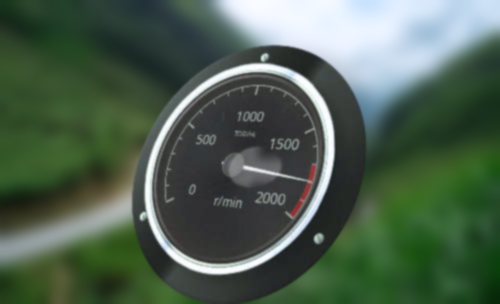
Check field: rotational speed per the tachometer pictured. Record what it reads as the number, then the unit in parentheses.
1800 (rpm)
